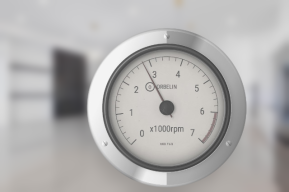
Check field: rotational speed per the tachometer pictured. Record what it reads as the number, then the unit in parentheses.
2800 (rpm)
